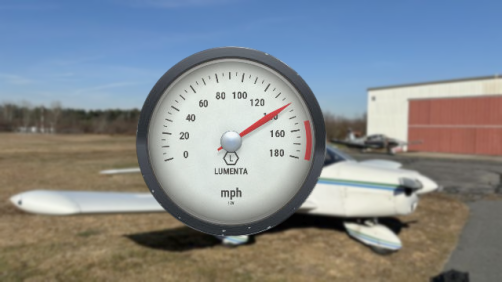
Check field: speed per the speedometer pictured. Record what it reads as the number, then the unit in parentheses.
140 (mph)
